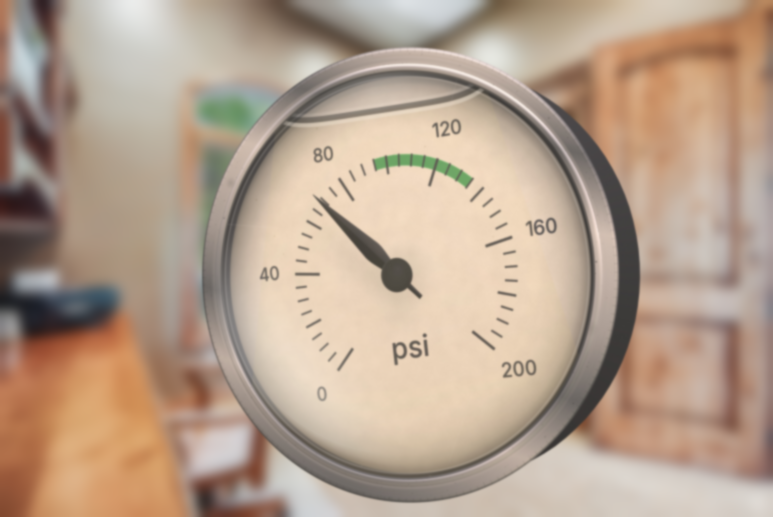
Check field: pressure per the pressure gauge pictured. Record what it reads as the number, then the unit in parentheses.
70 (psi)
